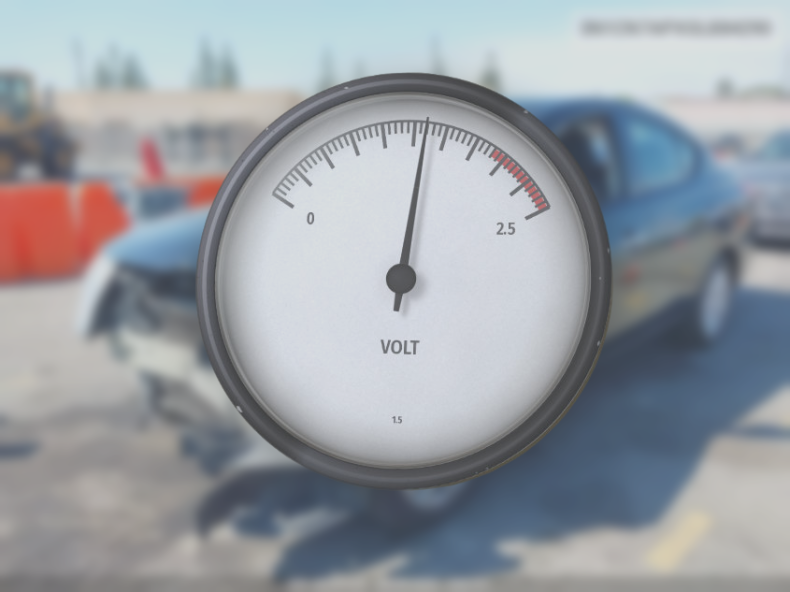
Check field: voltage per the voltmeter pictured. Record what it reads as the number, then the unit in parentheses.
1.35 (V)
